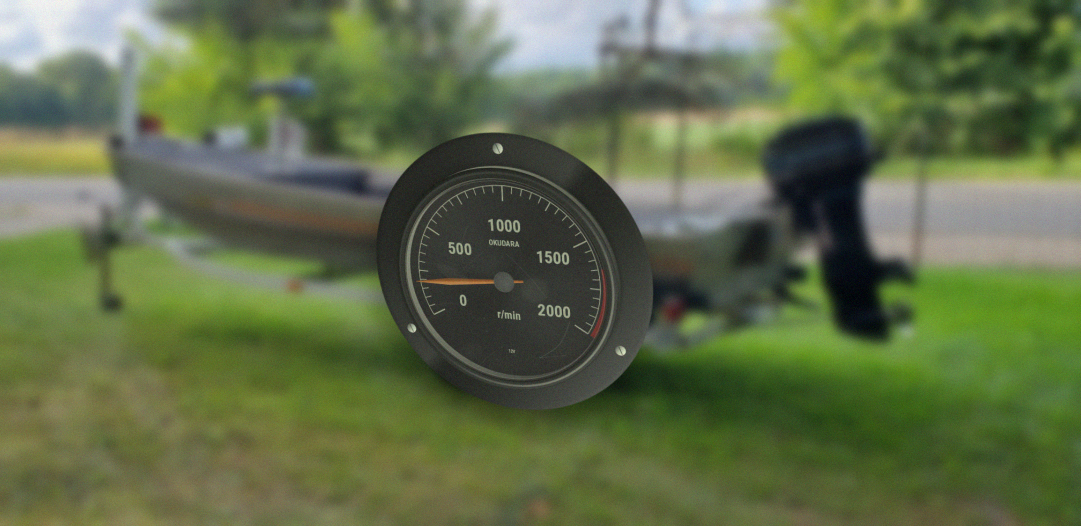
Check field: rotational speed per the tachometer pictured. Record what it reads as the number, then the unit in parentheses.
200 (rpm)
